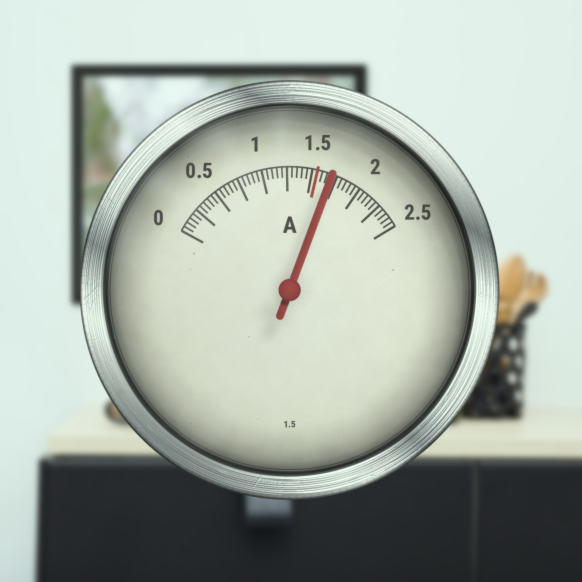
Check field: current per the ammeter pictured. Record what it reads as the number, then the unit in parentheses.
1.7 (A)
